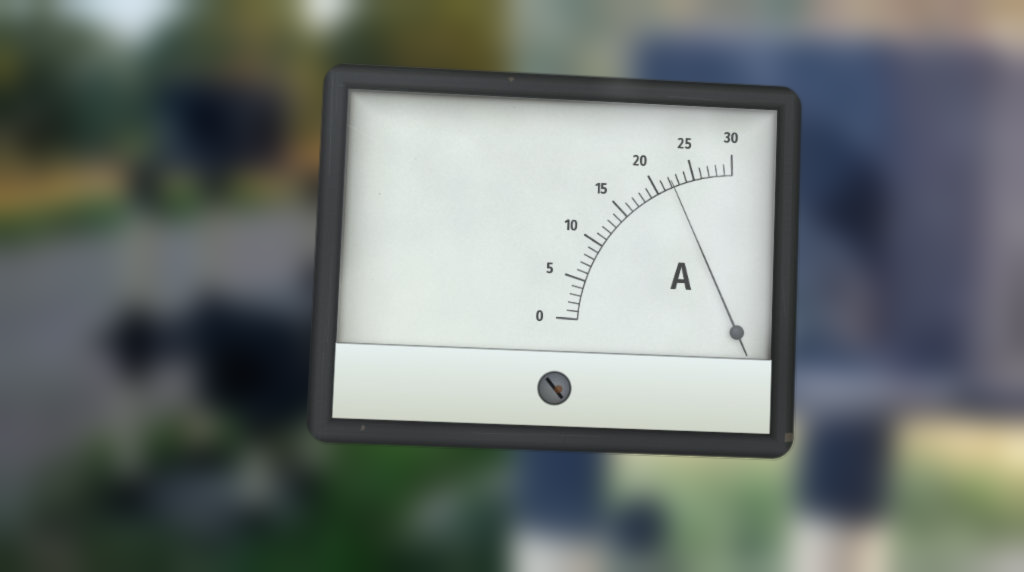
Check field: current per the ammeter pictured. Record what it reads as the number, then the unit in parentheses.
22 (A)
